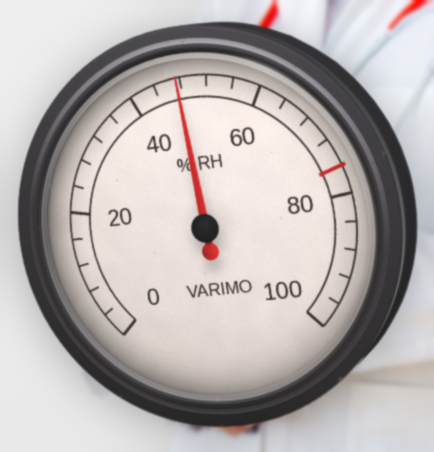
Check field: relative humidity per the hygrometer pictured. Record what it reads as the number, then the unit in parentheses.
48 (%)
